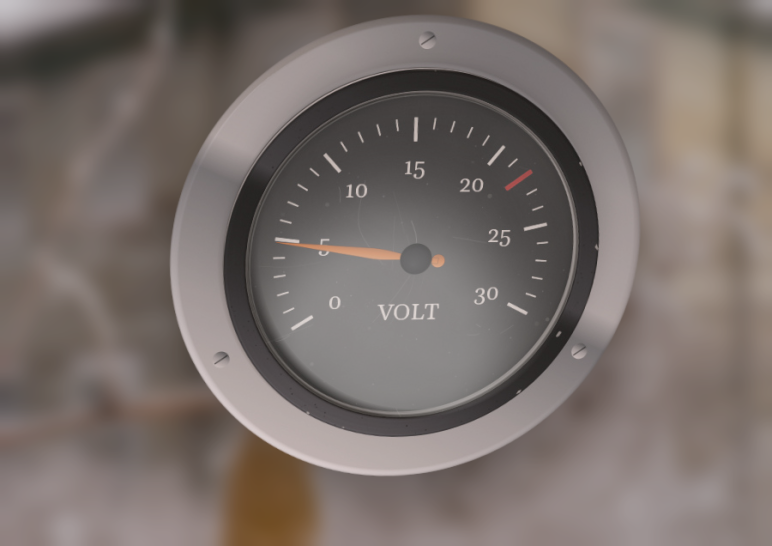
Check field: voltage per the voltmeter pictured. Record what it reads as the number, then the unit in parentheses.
5 (V)
